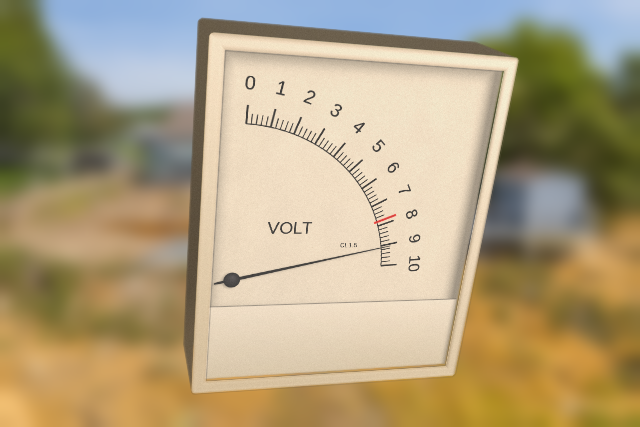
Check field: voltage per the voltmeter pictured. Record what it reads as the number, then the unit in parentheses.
9 (V)
